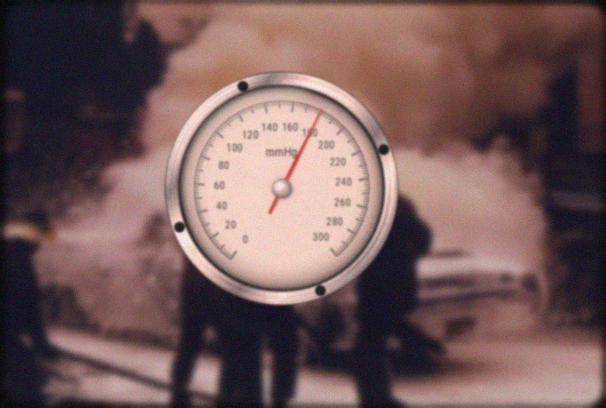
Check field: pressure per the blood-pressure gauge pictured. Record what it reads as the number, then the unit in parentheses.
180 (mmHg)
